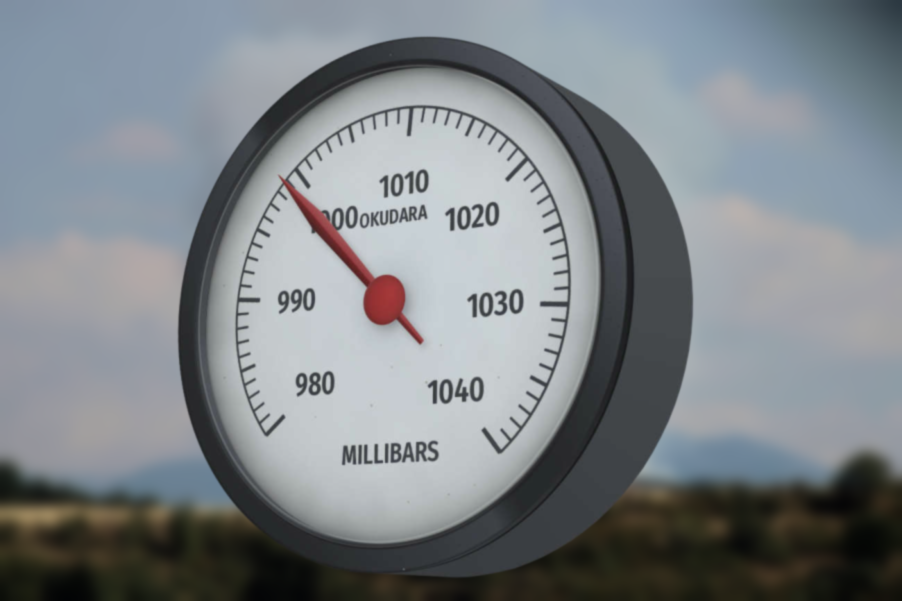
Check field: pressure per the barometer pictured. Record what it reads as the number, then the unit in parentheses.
999 (mbar)
